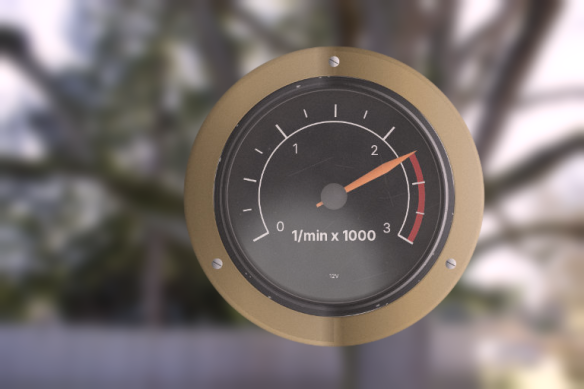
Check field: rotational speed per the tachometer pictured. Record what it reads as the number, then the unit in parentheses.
2250 (rpm)
